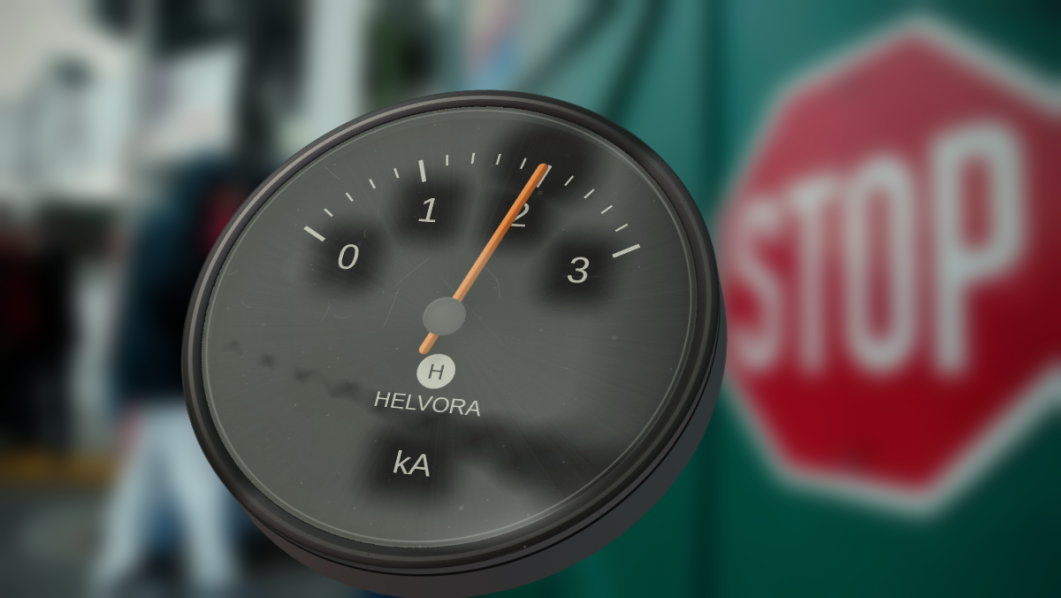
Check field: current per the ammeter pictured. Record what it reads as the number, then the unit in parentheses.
2 (kA)
